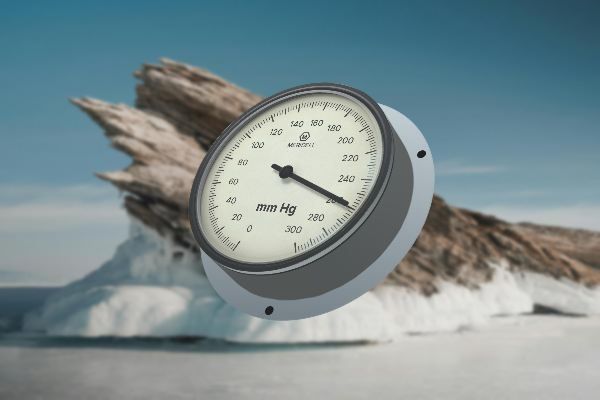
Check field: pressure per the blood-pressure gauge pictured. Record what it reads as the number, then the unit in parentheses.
260 (mmHg)
